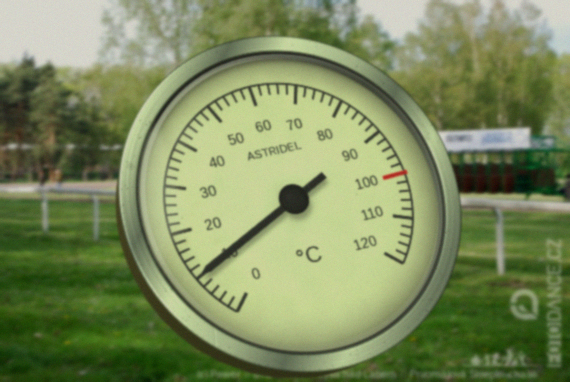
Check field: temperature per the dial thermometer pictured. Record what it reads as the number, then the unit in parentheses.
10 (°C)
